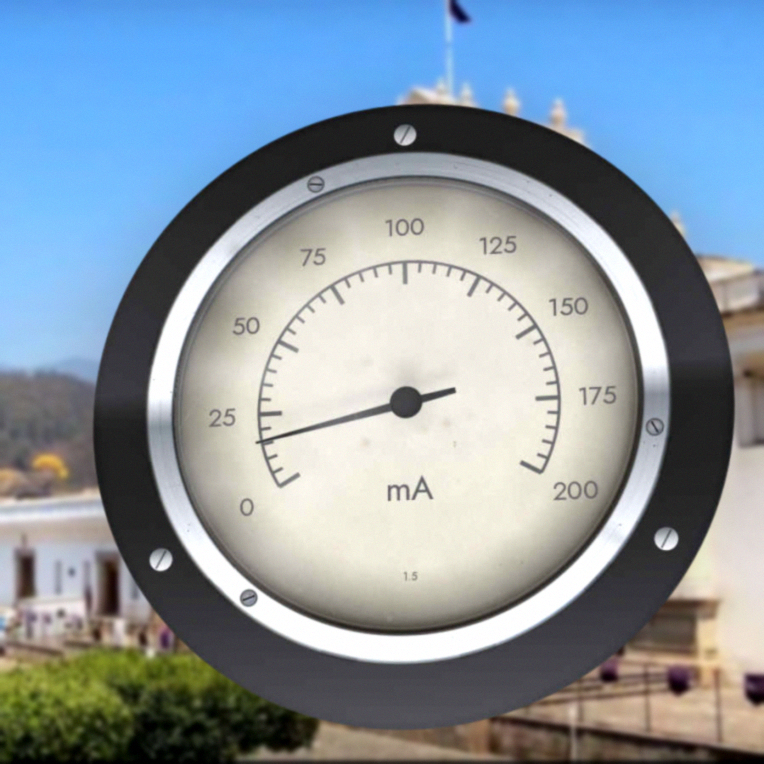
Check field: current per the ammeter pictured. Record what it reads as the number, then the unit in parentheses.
15 (mA)
